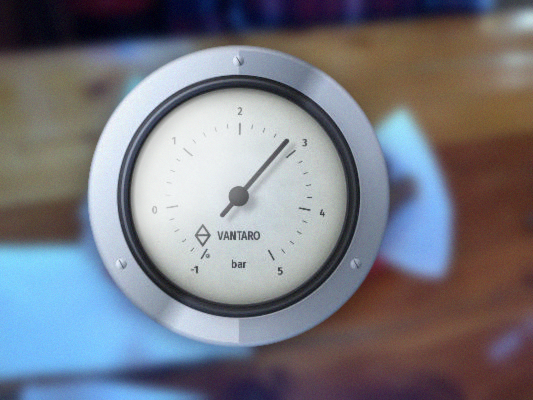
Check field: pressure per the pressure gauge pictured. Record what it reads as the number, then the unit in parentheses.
2.8 (bar)
